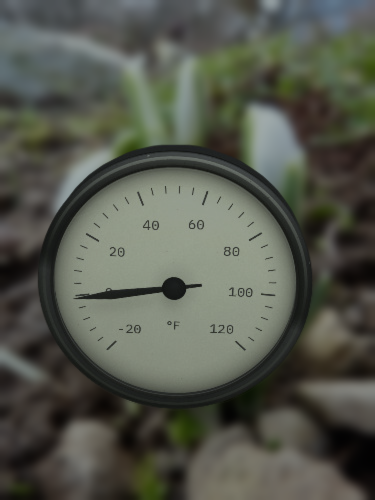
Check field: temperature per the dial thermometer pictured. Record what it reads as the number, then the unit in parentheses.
0 (°F)
